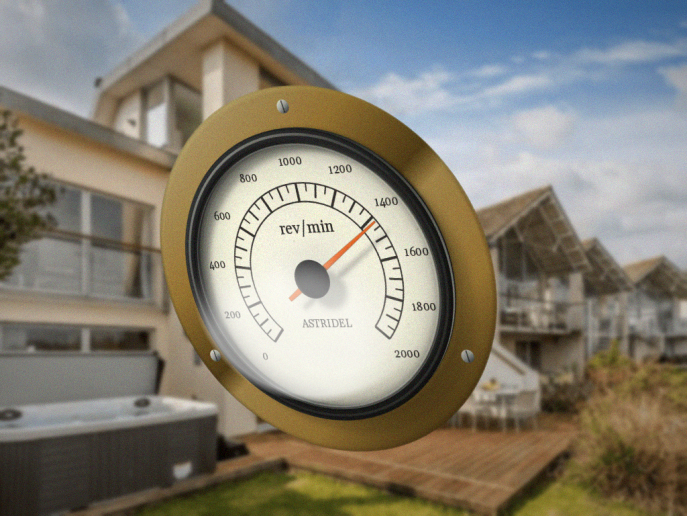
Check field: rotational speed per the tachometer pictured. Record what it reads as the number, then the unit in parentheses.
1425 (rpm)
